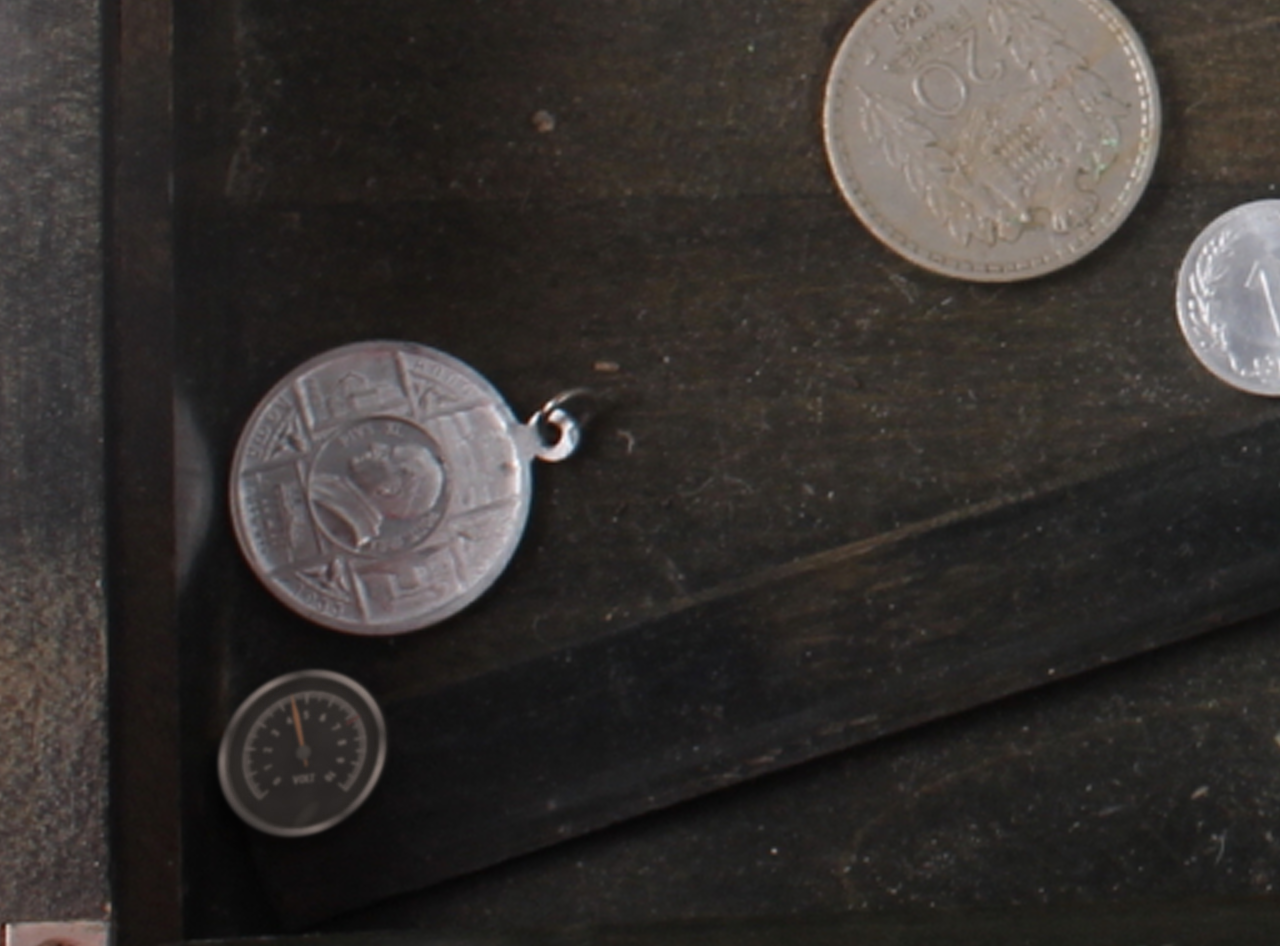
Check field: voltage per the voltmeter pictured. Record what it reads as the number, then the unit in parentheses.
4.5 (V)
